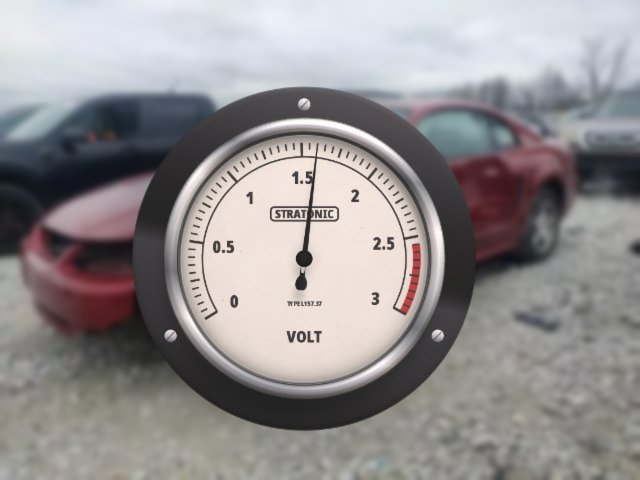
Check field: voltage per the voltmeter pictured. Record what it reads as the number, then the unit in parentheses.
1.6 (V)
